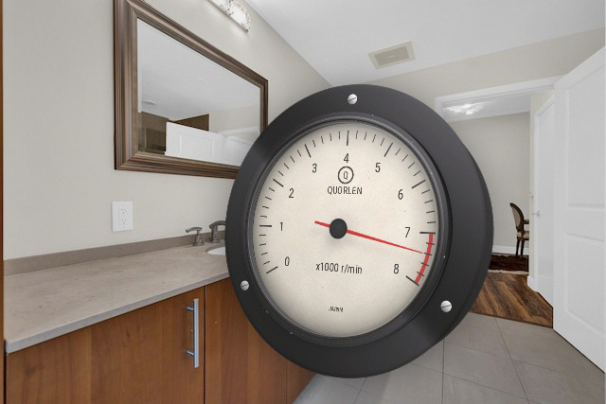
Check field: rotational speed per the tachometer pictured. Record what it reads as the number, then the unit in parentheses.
7400 (rpm)
